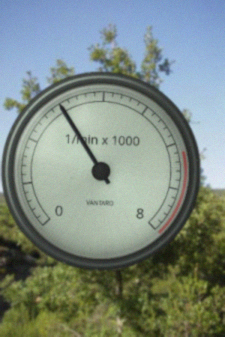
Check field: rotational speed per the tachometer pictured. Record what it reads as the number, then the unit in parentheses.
3000 (rpm)
